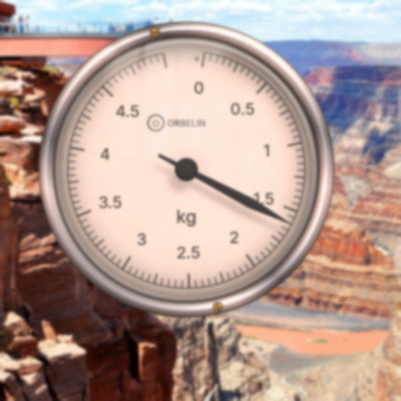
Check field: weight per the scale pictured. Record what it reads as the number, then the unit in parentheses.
1.6 (kg)
